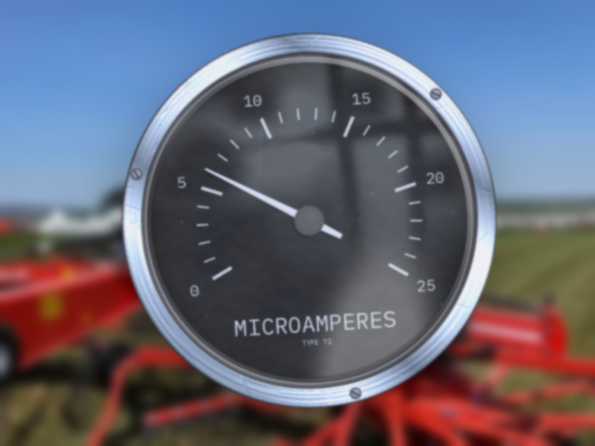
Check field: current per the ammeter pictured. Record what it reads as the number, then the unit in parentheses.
6 (µA)
